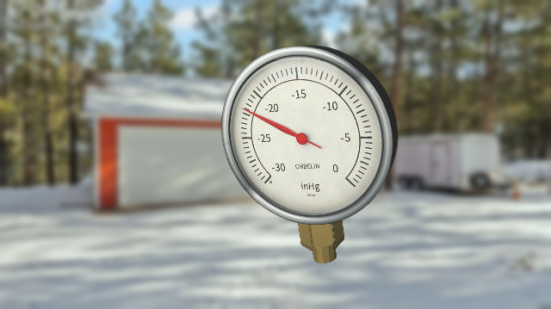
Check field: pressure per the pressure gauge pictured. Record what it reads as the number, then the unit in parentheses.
-22 (inHg)
